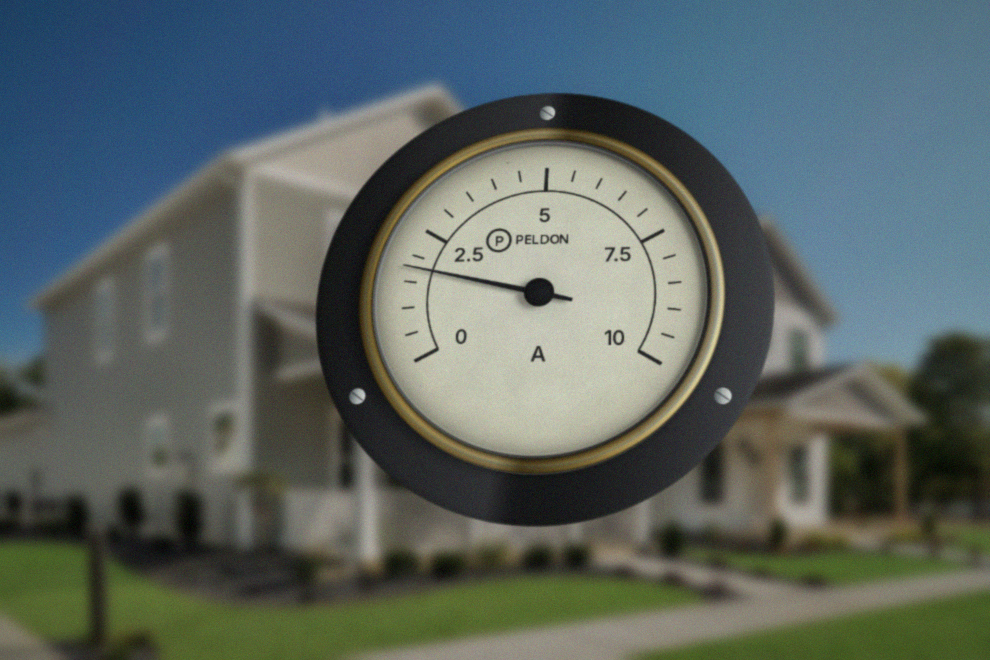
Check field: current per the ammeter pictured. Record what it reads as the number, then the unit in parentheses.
1.75 (A)
